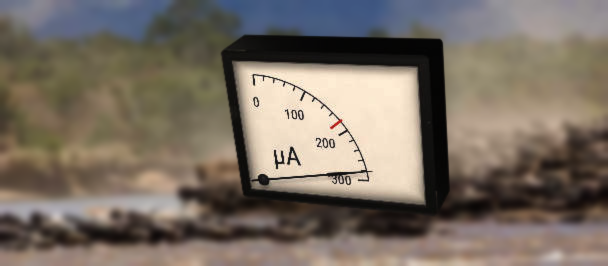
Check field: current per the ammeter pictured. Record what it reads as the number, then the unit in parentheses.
280 (µA)
